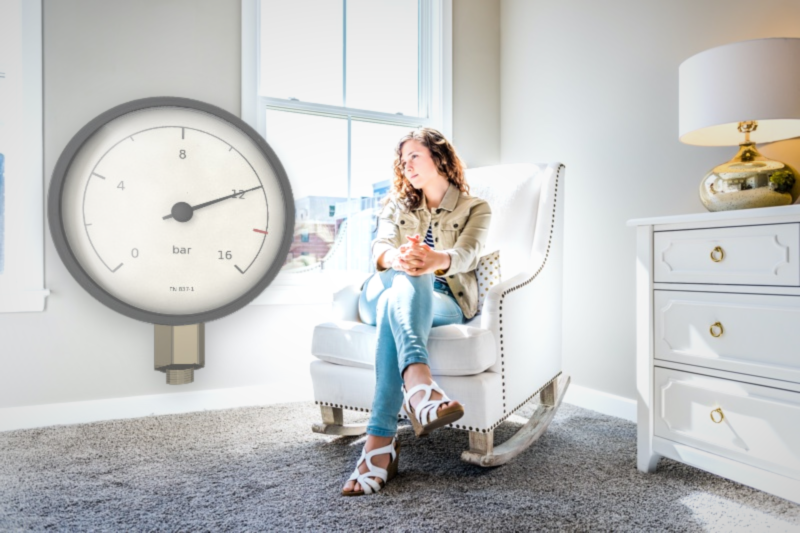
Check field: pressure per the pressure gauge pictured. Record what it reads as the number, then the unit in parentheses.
12 (bar)
